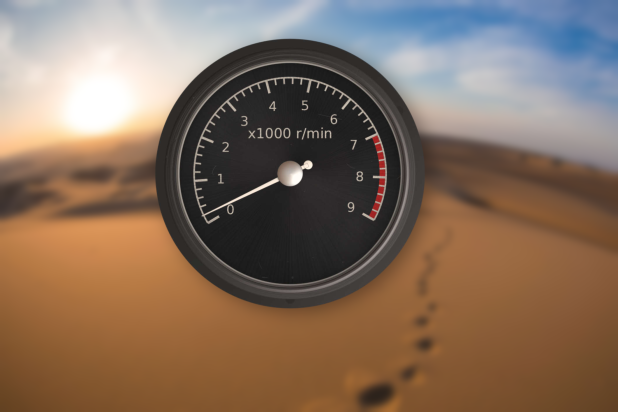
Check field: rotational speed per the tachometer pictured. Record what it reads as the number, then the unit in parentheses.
200 (rpm)
